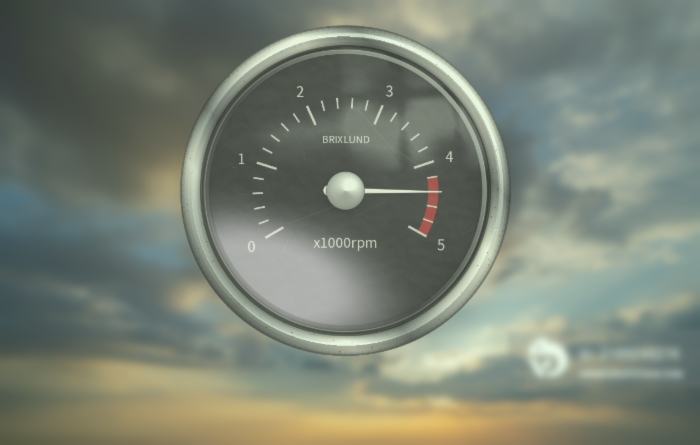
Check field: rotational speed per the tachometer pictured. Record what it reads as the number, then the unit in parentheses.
4400 (rpm)
